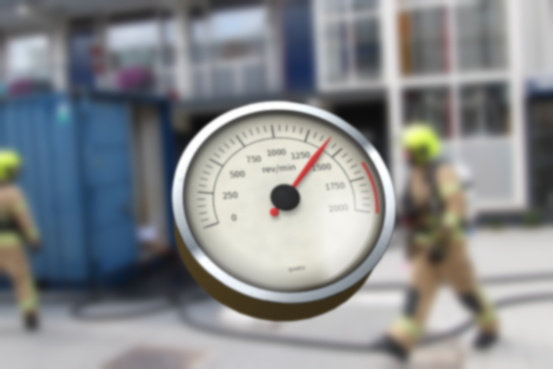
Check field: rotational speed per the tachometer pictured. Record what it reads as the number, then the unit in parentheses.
1400 (rpm)
